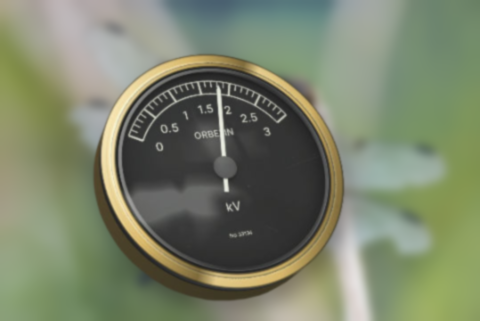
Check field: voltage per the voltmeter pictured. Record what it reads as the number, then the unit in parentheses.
1.8 (kV)
